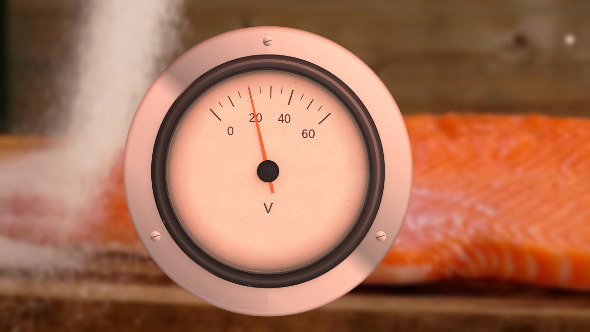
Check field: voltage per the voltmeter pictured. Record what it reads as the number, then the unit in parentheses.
20 (V)
